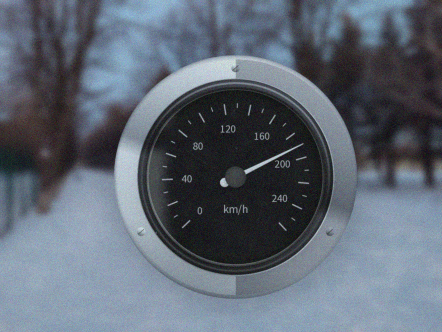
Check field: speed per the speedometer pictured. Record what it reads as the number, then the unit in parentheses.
190 (km/h)
